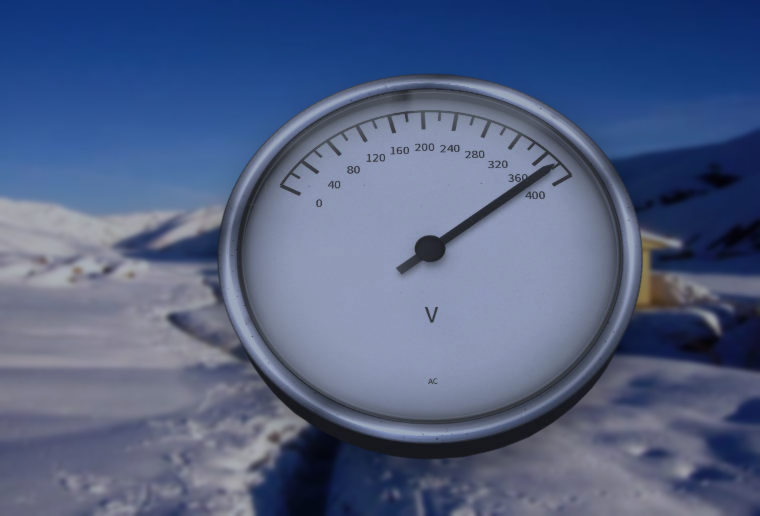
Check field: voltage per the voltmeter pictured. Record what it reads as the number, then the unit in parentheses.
380 (V)
